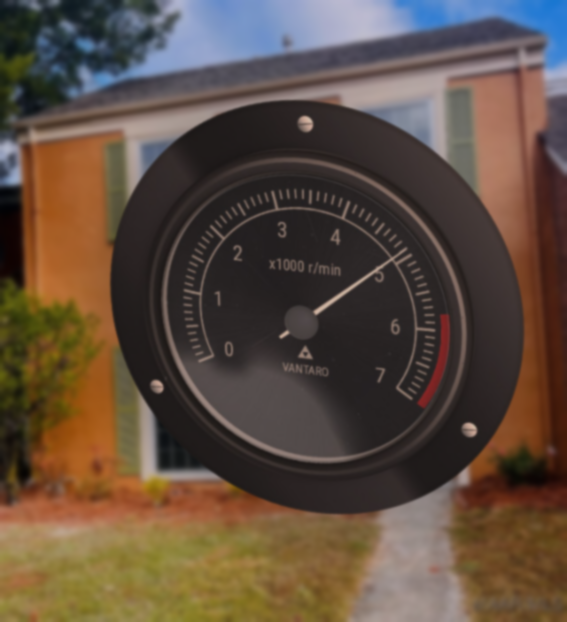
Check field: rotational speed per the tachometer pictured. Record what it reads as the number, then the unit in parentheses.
4900 (rpm)
